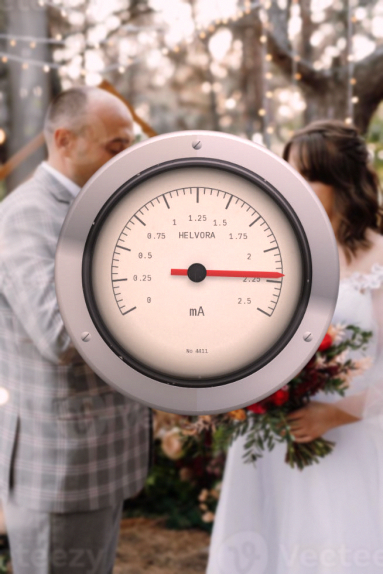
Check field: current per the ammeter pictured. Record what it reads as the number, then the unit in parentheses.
2.2 (mA)
